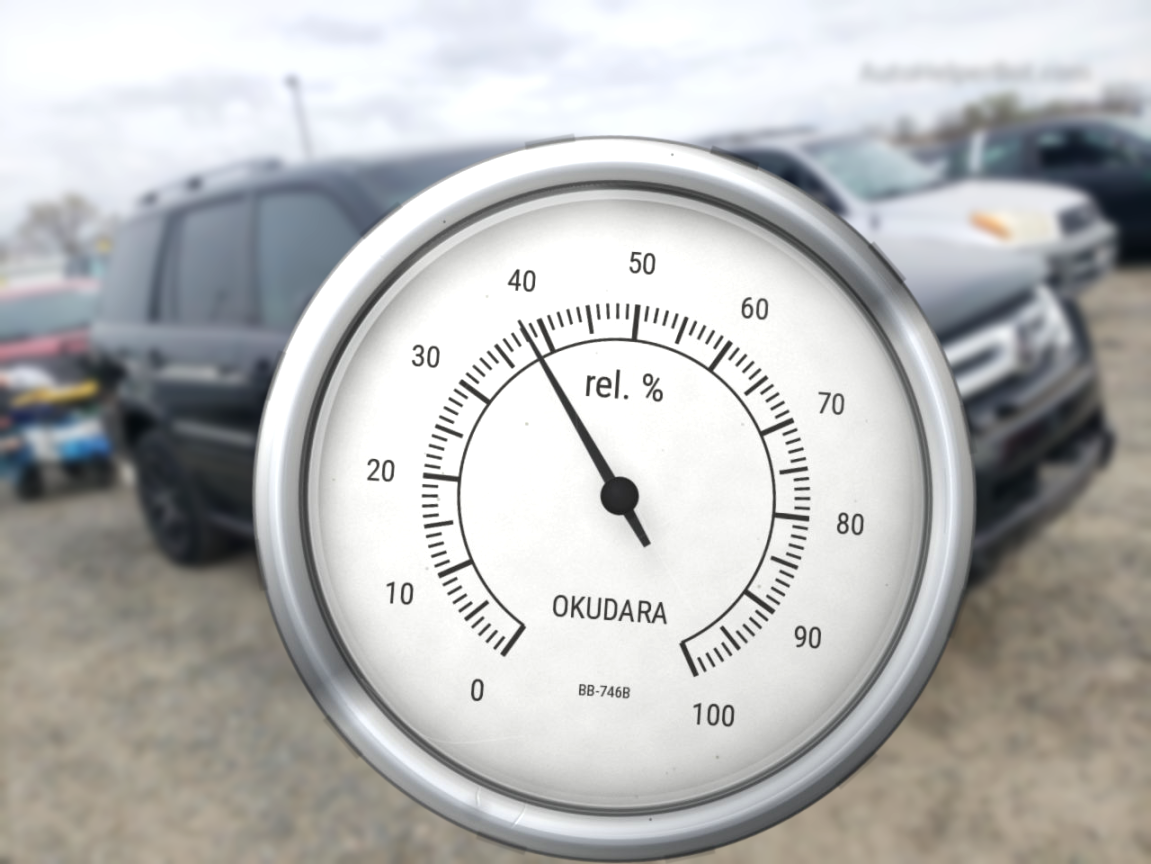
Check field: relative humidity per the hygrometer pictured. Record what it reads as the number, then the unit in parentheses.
38 (%)
